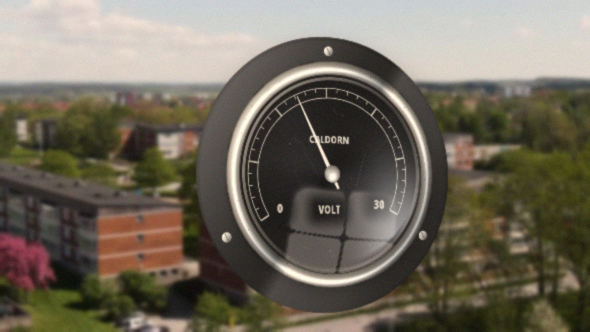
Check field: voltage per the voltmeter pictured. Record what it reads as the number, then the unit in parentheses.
12 (V)
